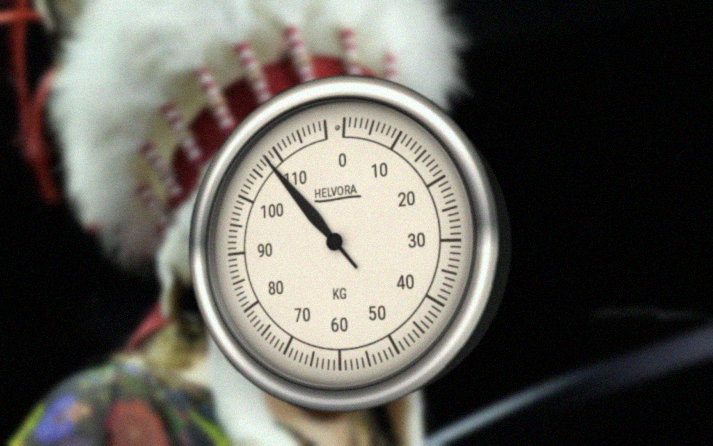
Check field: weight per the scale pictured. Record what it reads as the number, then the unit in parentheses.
108 (kg)
